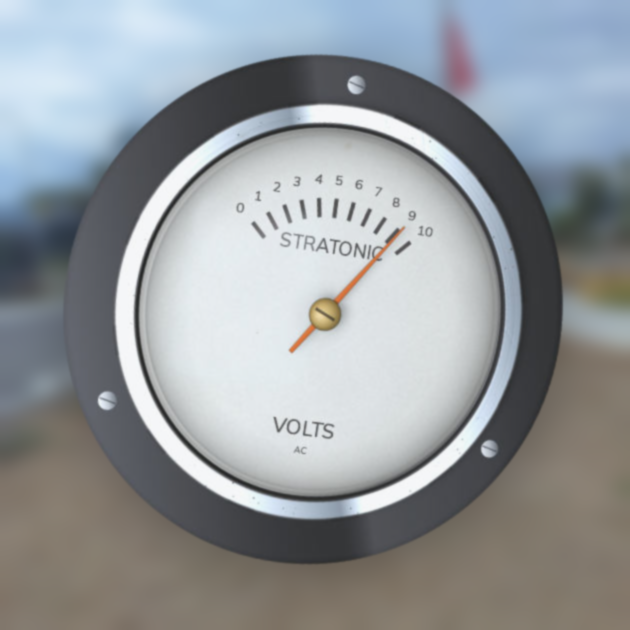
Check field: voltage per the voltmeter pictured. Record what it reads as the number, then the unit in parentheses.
9 (V)
